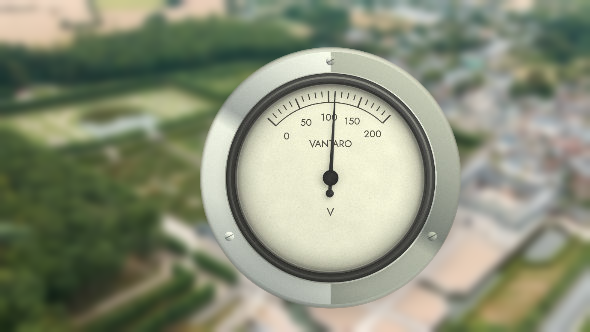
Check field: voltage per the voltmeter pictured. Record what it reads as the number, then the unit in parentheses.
110 (V)
